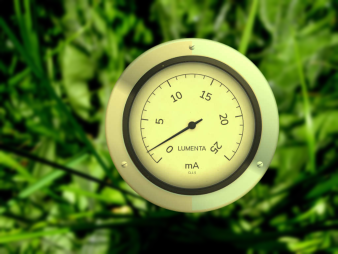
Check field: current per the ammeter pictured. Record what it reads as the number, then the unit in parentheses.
1.5 (mA)
